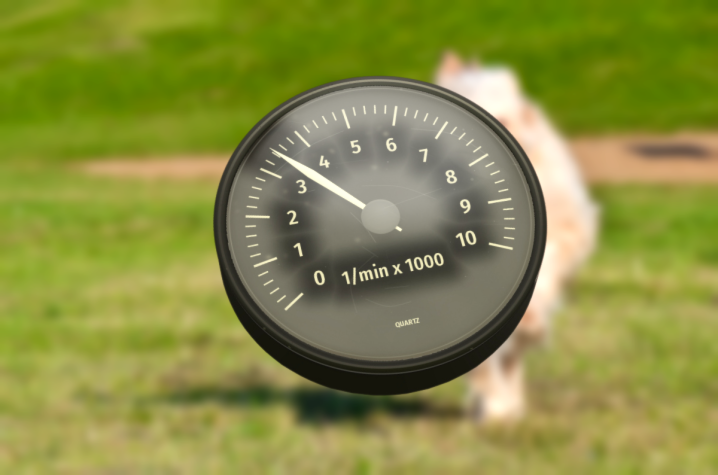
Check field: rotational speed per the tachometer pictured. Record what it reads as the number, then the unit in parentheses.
3400 (rpm)
